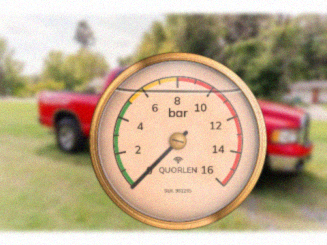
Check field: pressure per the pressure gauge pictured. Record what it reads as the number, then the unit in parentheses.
0 (bar)
